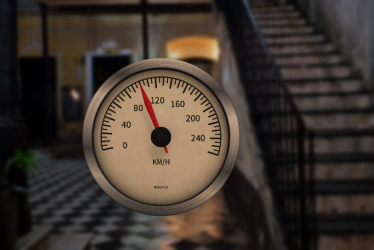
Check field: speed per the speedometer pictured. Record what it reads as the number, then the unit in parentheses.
100 (km/h)
